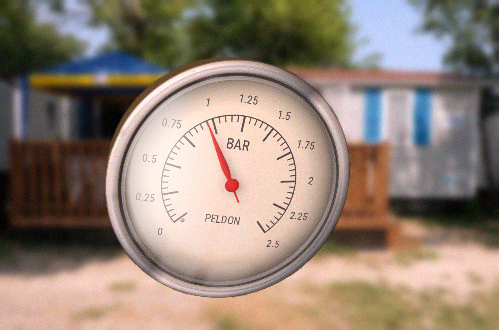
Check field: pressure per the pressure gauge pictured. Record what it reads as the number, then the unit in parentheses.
0.95 (bar)
